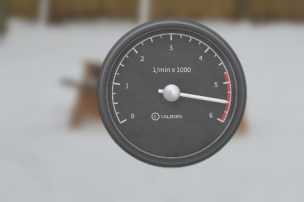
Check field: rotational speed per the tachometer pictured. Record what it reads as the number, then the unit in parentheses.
5500 (rpm)
